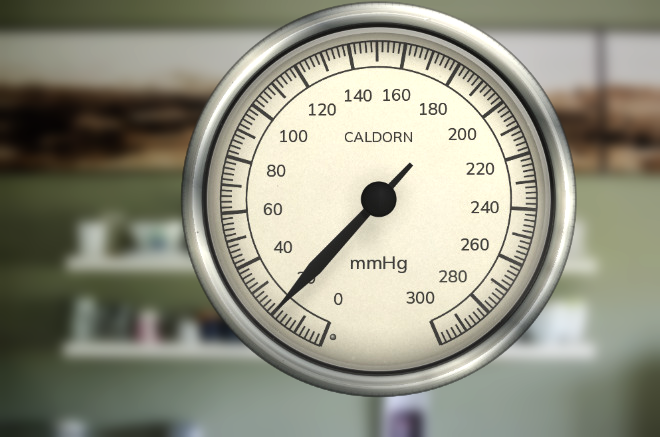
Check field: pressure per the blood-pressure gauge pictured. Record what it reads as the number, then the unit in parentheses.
20 (mmHg)
